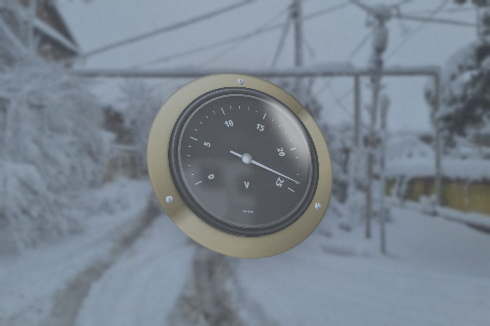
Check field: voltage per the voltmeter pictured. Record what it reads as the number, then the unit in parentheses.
24 (V)
